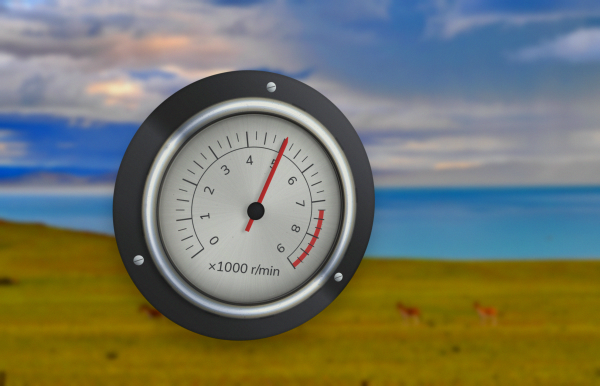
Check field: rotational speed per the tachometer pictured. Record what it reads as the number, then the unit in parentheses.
5000 (rpm)
